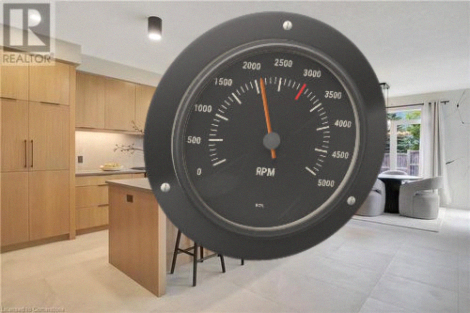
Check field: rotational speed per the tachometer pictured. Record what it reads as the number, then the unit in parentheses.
2100 (rpm)
